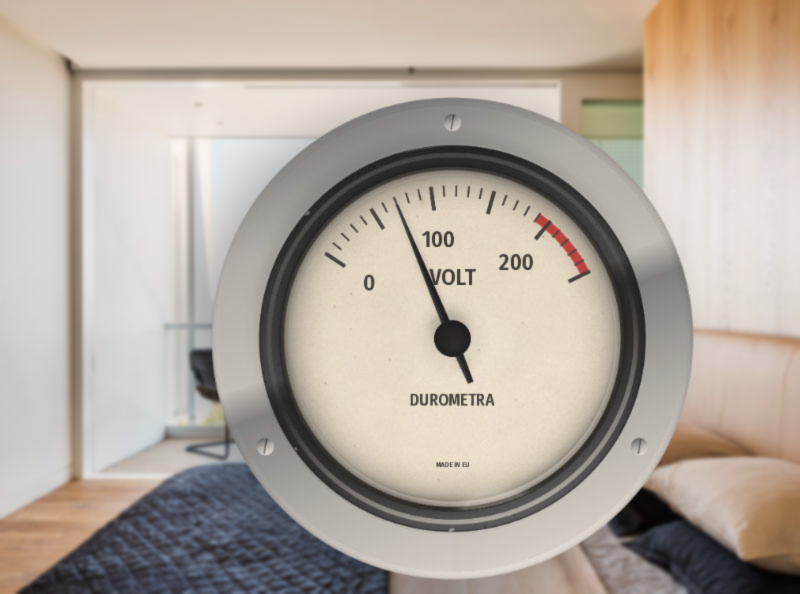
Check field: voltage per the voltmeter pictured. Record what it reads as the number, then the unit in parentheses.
70 (V)
